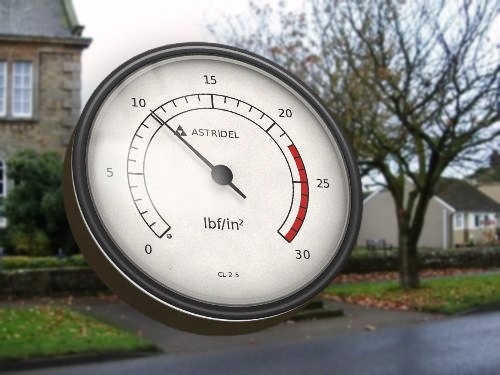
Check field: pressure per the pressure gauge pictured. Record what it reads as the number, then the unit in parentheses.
10 (psi)
